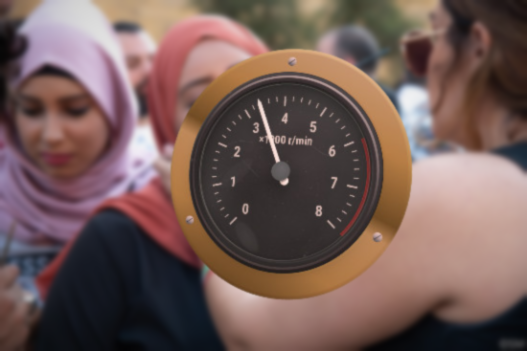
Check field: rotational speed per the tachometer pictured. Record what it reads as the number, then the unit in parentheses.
3400 (rpm)
